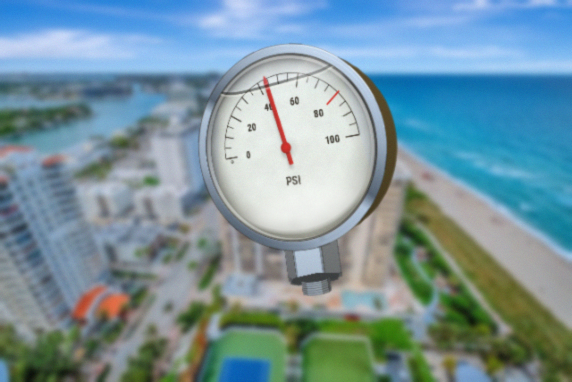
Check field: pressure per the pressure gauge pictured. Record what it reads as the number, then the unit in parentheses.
45 (psi)
